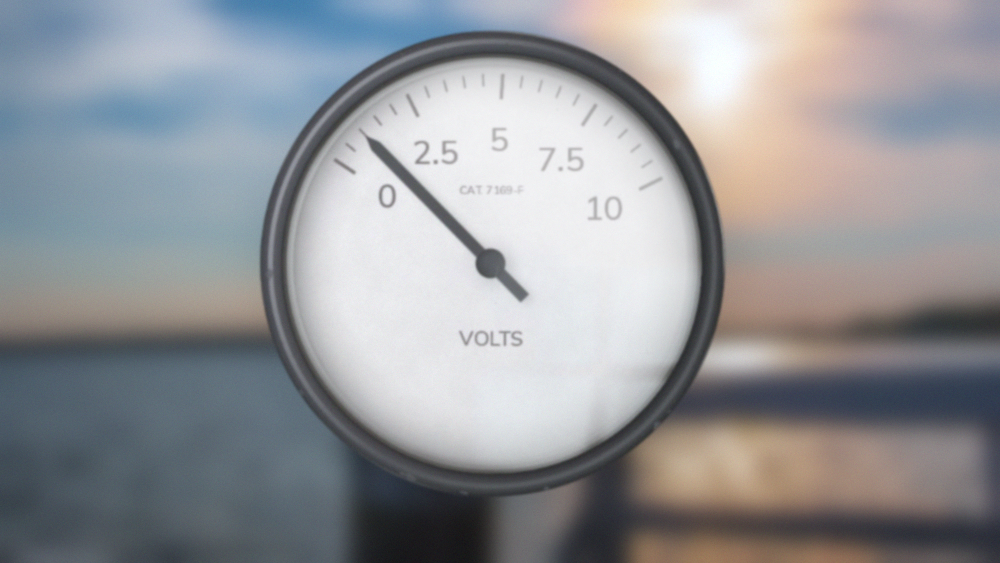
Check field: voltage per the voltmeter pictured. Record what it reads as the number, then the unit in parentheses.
1 (V)
